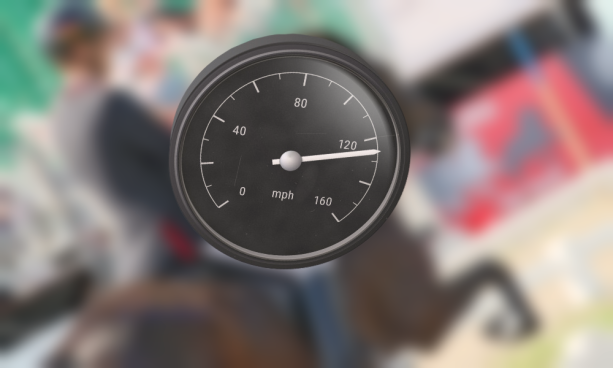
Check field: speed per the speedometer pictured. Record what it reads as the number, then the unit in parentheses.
125 (mph)
